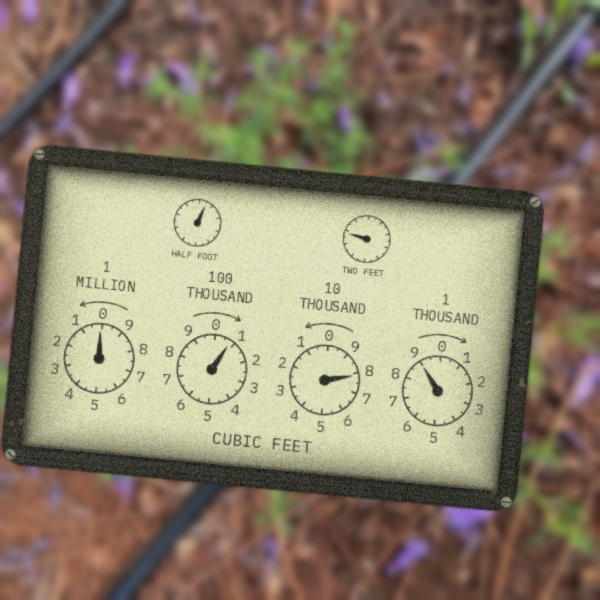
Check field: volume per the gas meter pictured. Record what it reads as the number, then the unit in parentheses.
7900 (ft³)
